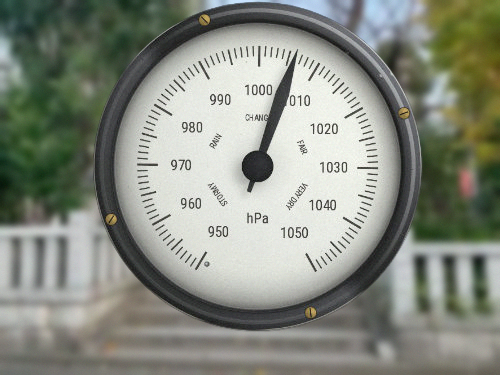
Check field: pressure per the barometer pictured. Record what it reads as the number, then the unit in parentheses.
1006 (hPa)
